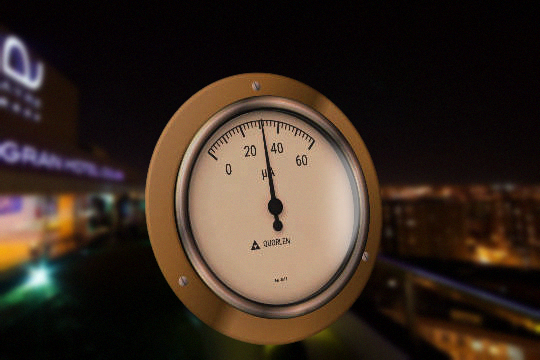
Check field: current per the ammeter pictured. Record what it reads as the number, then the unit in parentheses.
30 (µA)
